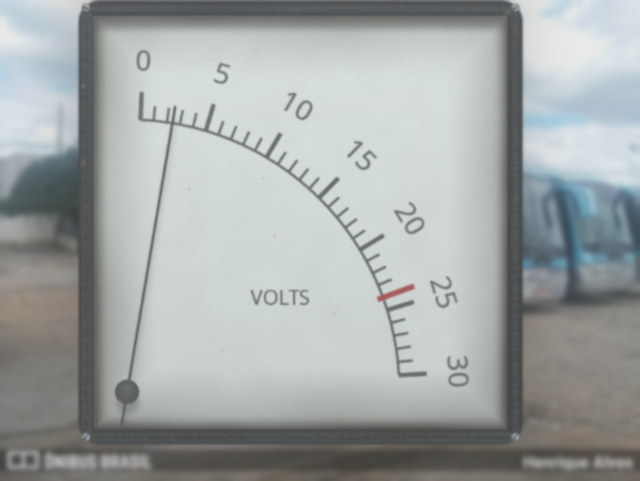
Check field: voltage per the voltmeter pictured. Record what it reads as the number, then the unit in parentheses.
2.5 (V)
